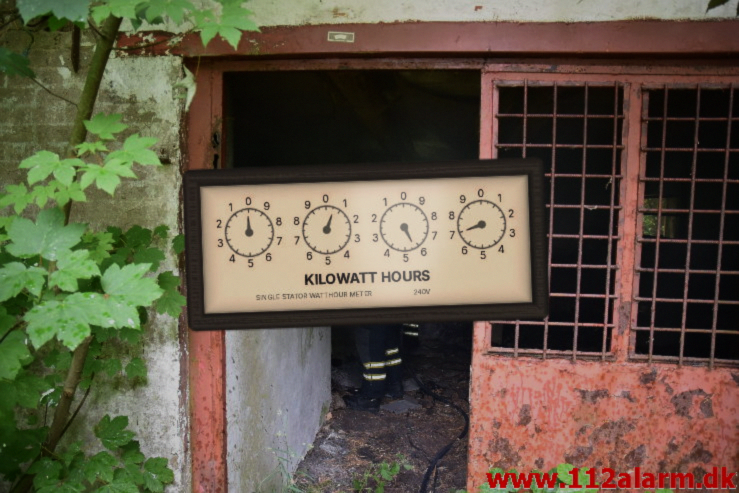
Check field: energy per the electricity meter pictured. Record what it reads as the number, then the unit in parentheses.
57 (kWh)
